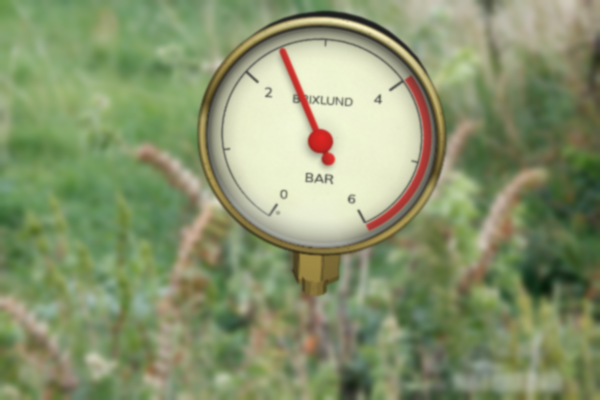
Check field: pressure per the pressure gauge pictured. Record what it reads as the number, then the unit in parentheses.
2.5 (bar)
